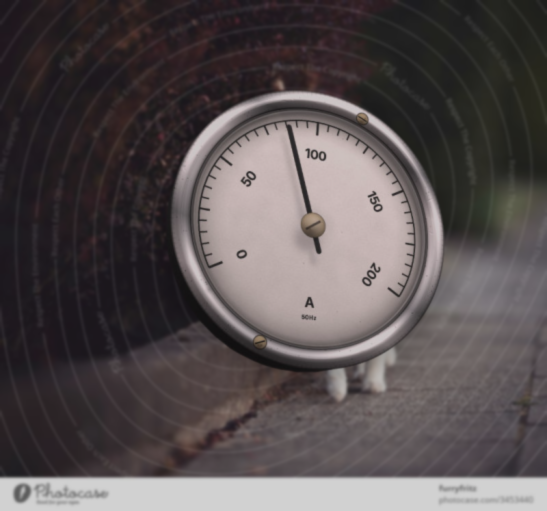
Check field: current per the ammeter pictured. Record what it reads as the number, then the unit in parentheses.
85 (A)
